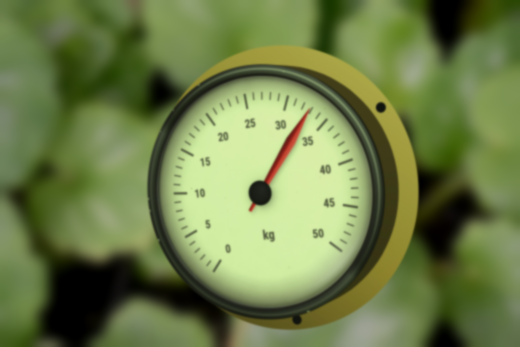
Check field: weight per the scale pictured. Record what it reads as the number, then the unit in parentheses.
33 (kg)
